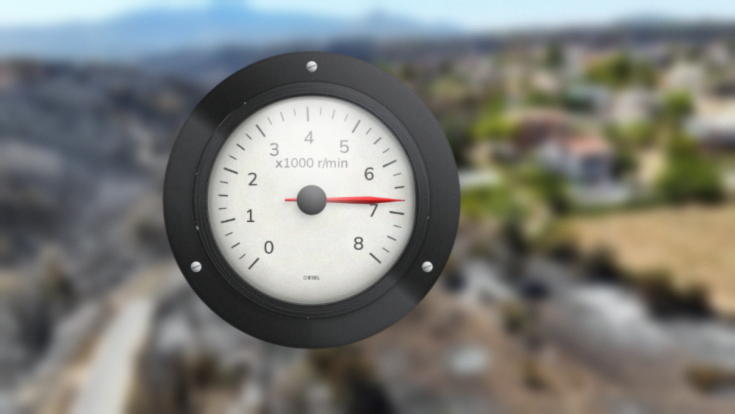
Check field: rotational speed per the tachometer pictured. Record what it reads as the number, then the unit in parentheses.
6750 (rpm)
